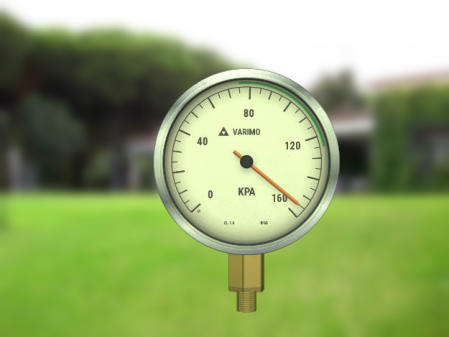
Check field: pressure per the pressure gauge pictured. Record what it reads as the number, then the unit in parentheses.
155 (kPa)
